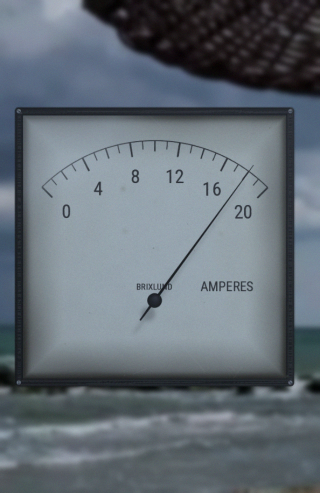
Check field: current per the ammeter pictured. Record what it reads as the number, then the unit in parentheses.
18 (A)
